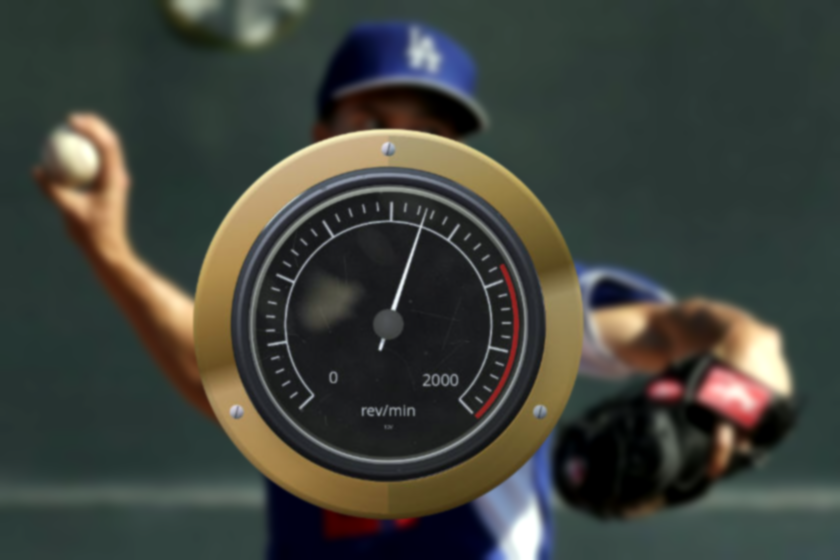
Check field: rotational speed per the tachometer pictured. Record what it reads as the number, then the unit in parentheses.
1125 (rpm)
